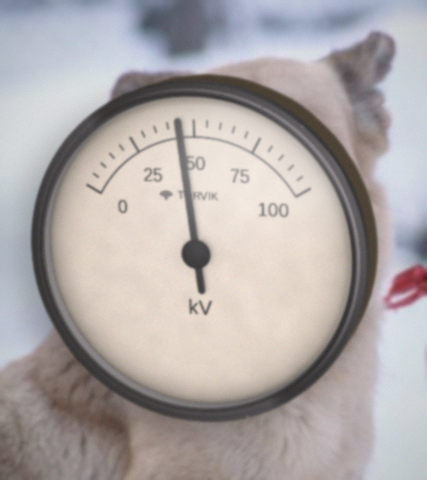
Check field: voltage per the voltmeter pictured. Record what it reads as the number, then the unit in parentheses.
45 (kV)
